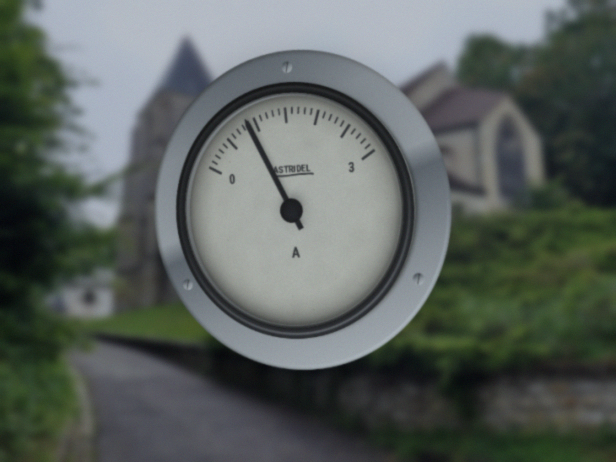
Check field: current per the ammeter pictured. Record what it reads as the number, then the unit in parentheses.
0.9 (A)
